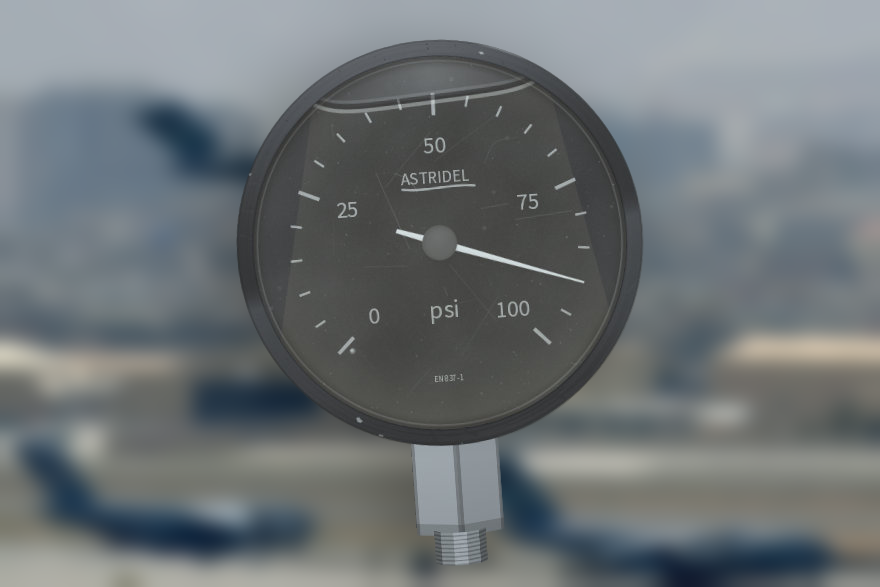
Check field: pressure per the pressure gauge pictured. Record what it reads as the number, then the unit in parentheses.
90 (psi)
